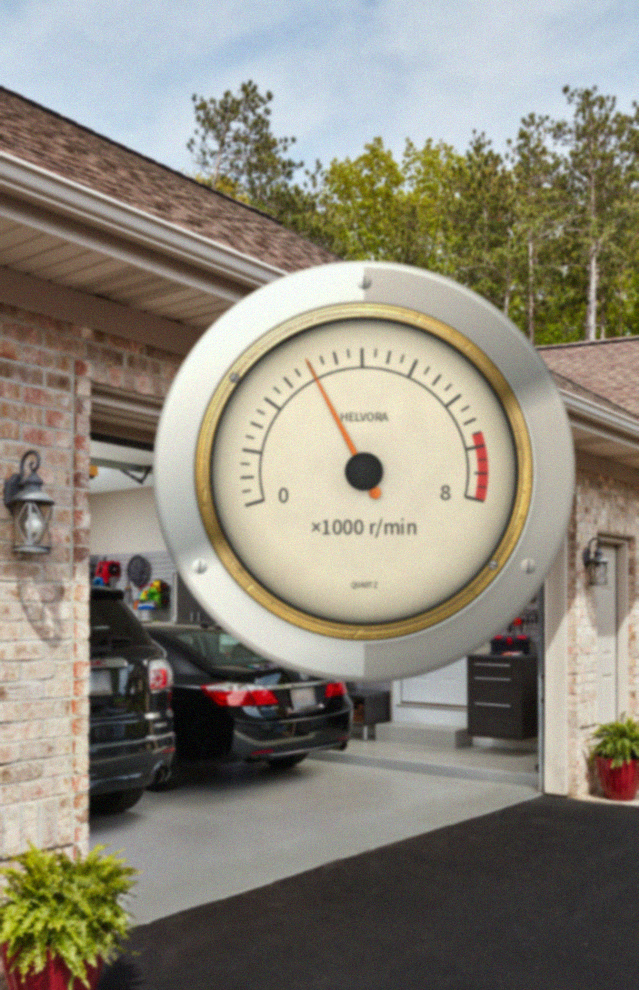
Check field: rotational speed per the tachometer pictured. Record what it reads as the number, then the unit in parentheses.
3000 (rpm)
